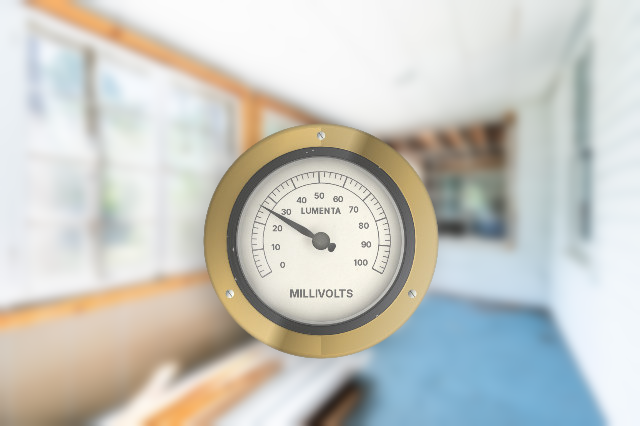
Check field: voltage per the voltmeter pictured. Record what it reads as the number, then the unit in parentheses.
26 (mV)
